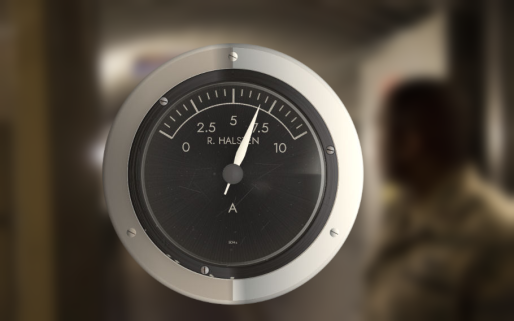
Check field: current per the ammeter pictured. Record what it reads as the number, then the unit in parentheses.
6.75 (A)
